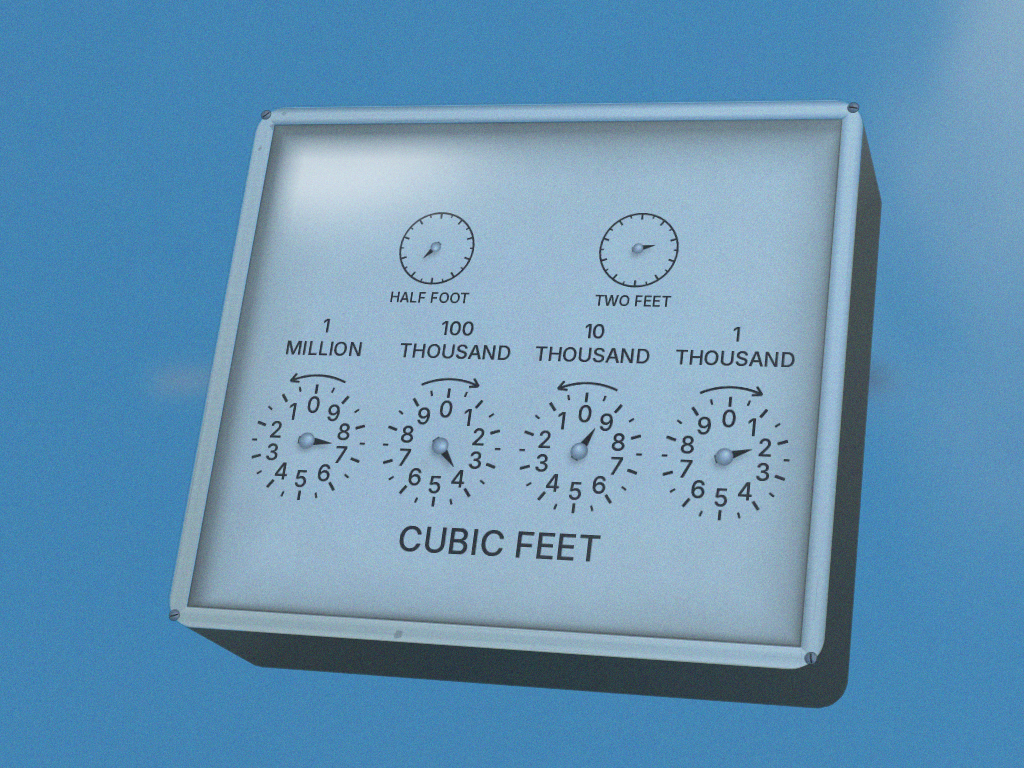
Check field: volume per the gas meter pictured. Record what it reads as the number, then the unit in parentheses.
739200 (ft³)
